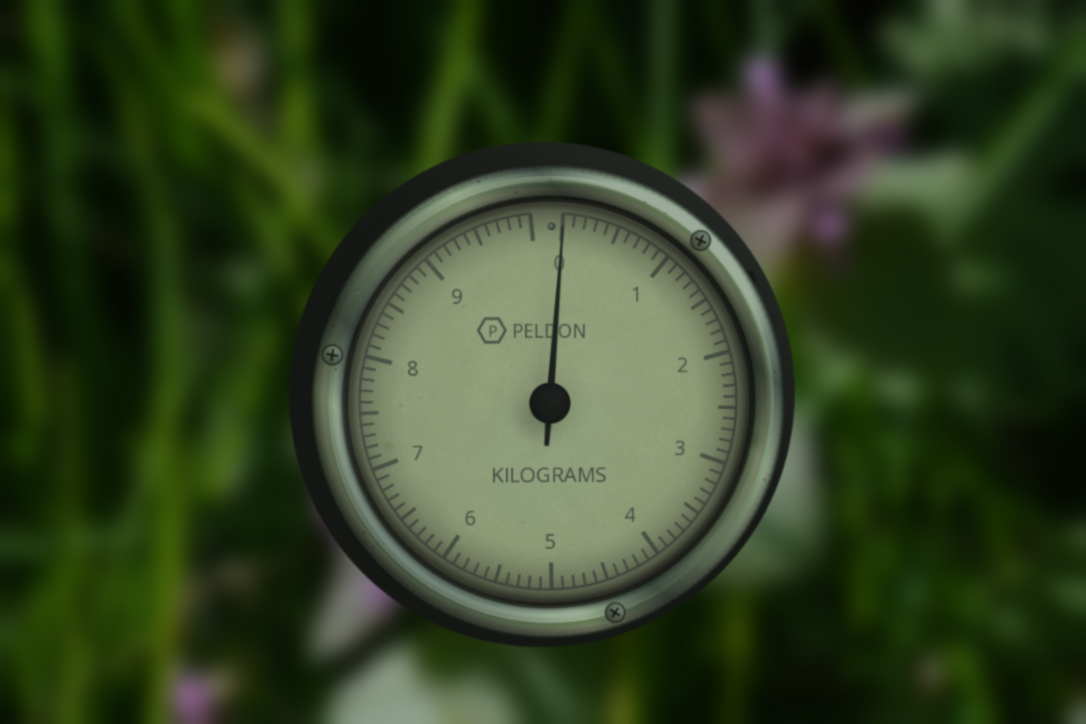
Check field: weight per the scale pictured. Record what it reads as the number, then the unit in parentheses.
0 (kg)
